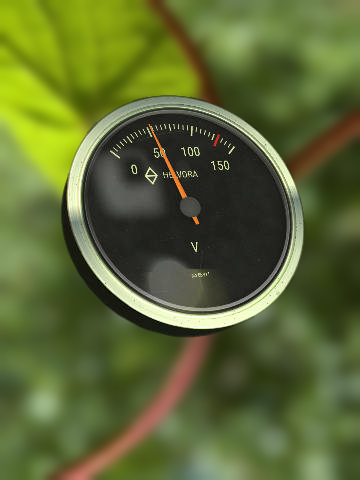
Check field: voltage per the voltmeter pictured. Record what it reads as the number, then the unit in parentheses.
50 (V)
